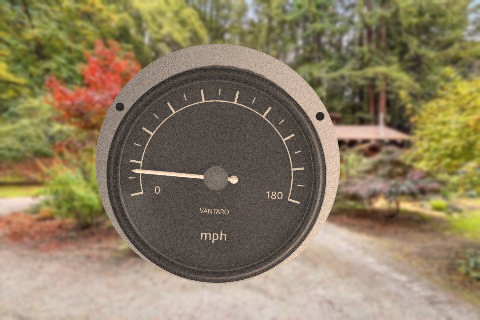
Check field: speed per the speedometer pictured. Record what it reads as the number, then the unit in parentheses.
15 (mph)
